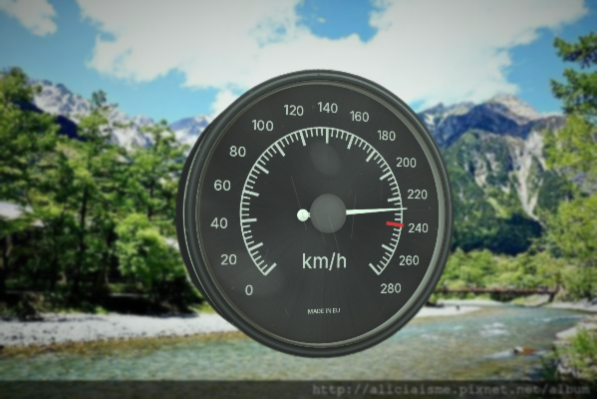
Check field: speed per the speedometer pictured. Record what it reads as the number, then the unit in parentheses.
228 (km/h)
